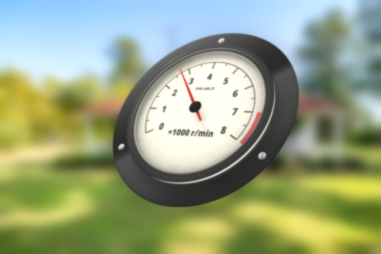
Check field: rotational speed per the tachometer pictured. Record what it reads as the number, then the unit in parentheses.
2750 (rpm)
